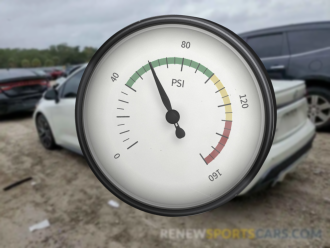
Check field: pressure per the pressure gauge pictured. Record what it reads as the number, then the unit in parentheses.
60 (psi)
